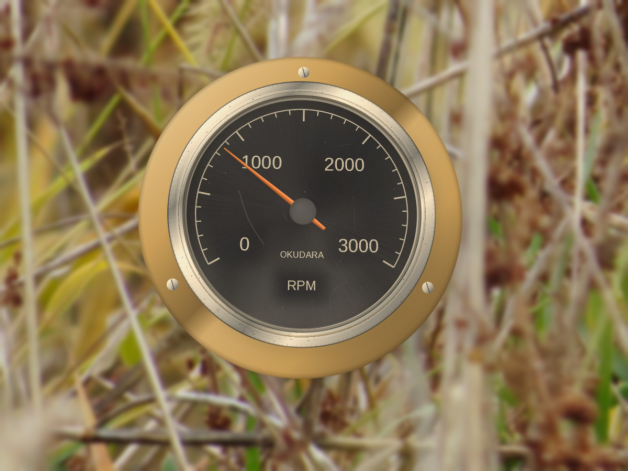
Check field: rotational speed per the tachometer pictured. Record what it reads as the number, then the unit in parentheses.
850 (rpm)
